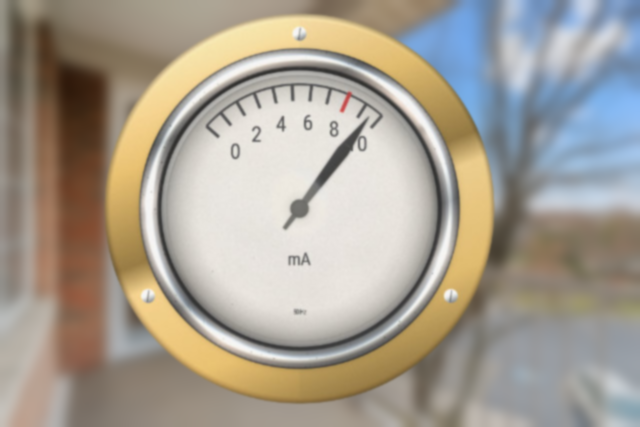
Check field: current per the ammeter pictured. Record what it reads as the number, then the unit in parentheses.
9.5 (mA)
